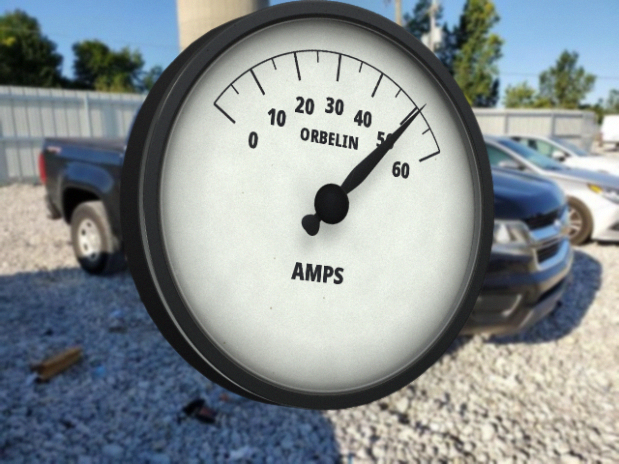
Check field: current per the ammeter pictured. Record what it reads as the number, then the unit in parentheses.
50 (A)
